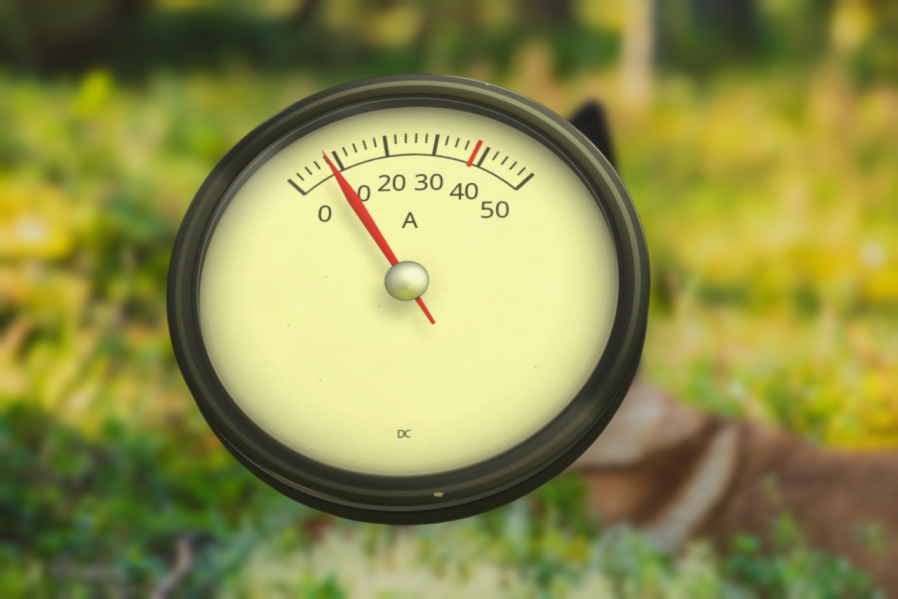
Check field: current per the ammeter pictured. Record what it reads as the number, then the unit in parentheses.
8 (A)
